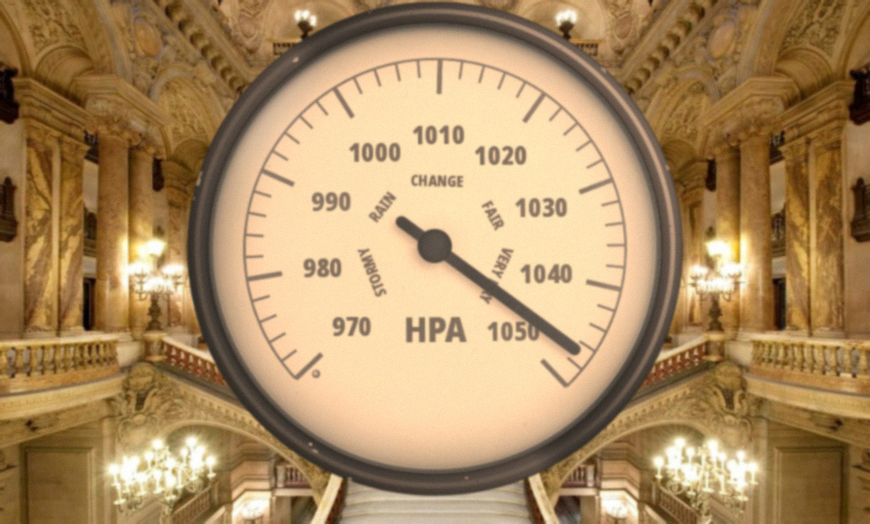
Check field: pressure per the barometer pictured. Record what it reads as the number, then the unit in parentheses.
1047 (hPa)
